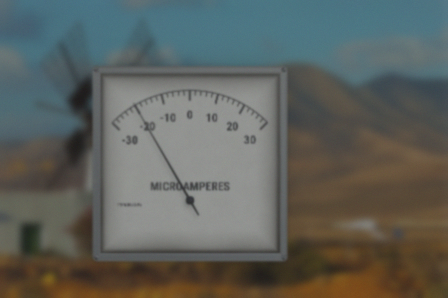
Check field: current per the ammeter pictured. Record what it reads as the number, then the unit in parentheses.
-20 (µA)
